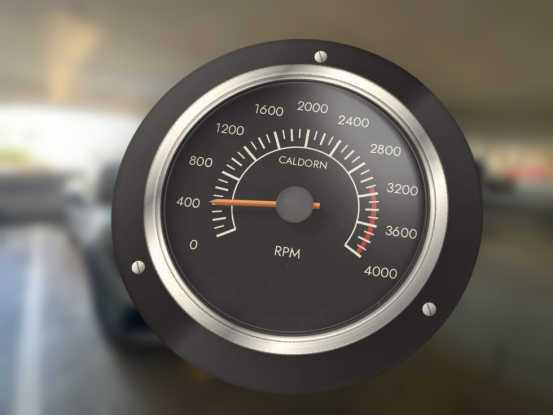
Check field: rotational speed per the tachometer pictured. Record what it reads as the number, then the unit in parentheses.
400 (rpm)
